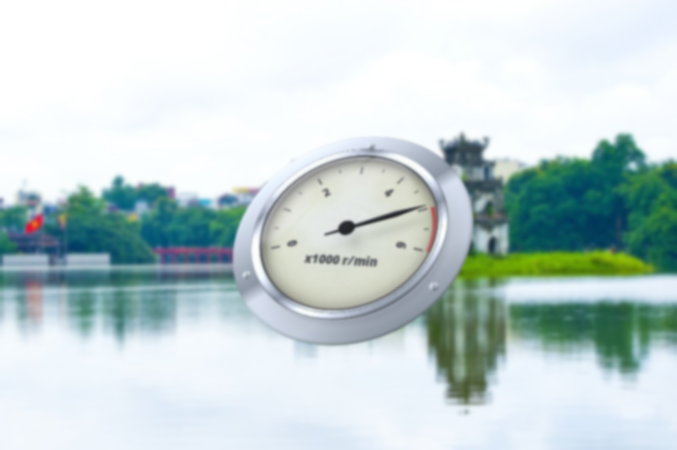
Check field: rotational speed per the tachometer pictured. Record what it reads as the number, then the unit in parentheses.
5000 (rpm)
